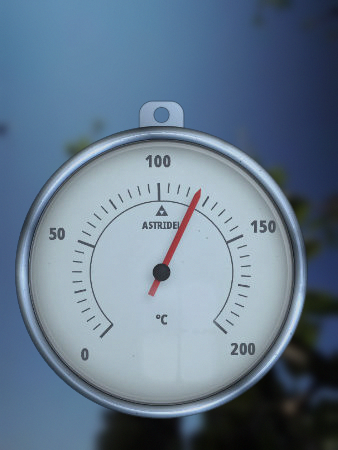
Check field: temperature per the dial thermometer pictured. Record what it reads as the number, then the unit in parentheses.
120 (°C)
